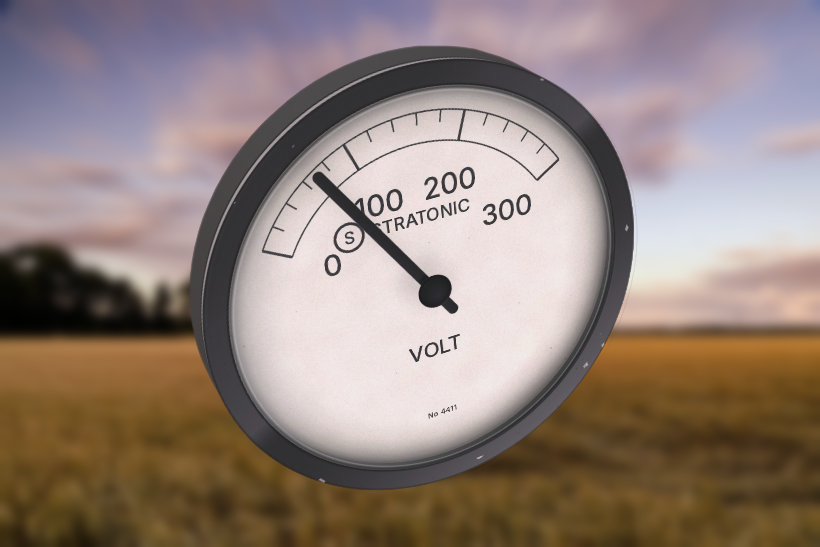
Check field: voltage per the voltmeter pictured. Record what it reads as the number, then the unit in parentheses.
70 (V)
